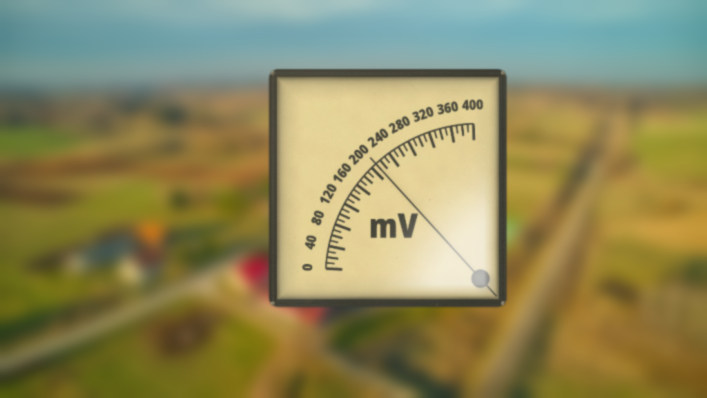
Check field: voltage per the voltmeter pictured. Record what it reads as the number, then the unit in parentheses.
210 (mV)
